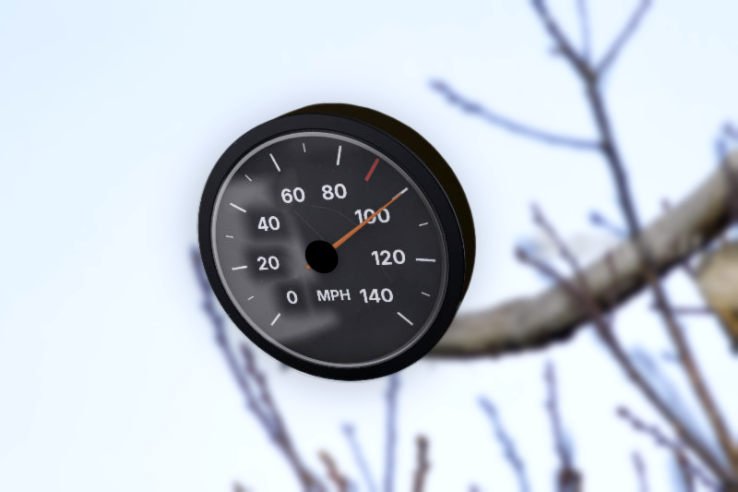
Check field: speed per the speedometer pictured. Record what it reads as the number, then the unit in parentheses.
100 (mph)
